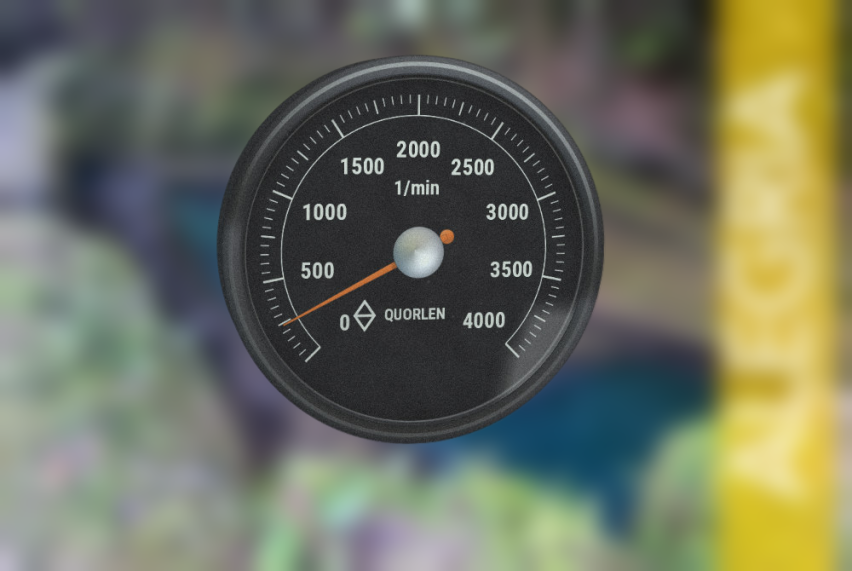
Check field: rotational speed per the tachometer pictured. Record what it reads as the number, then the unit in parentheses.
250 (rpm)
